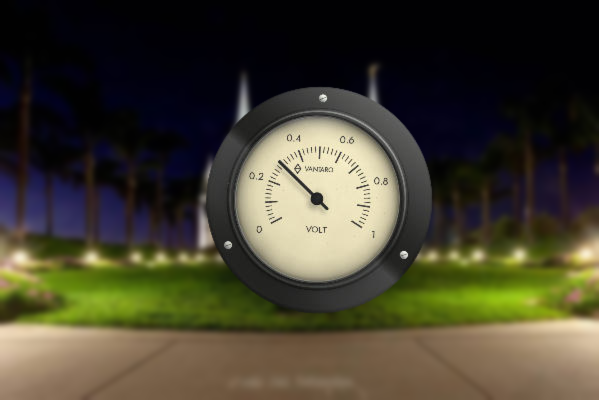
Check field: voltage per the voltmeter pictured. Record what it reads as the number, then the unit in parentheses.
0.3 (V)
